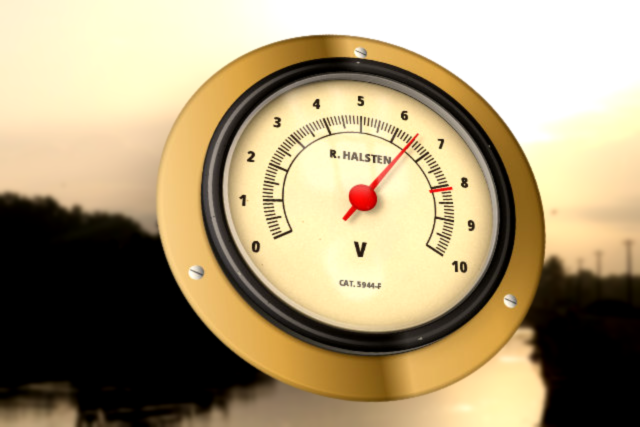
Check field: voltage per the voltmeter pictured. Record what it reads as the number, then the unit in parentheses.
6.5 (V)
